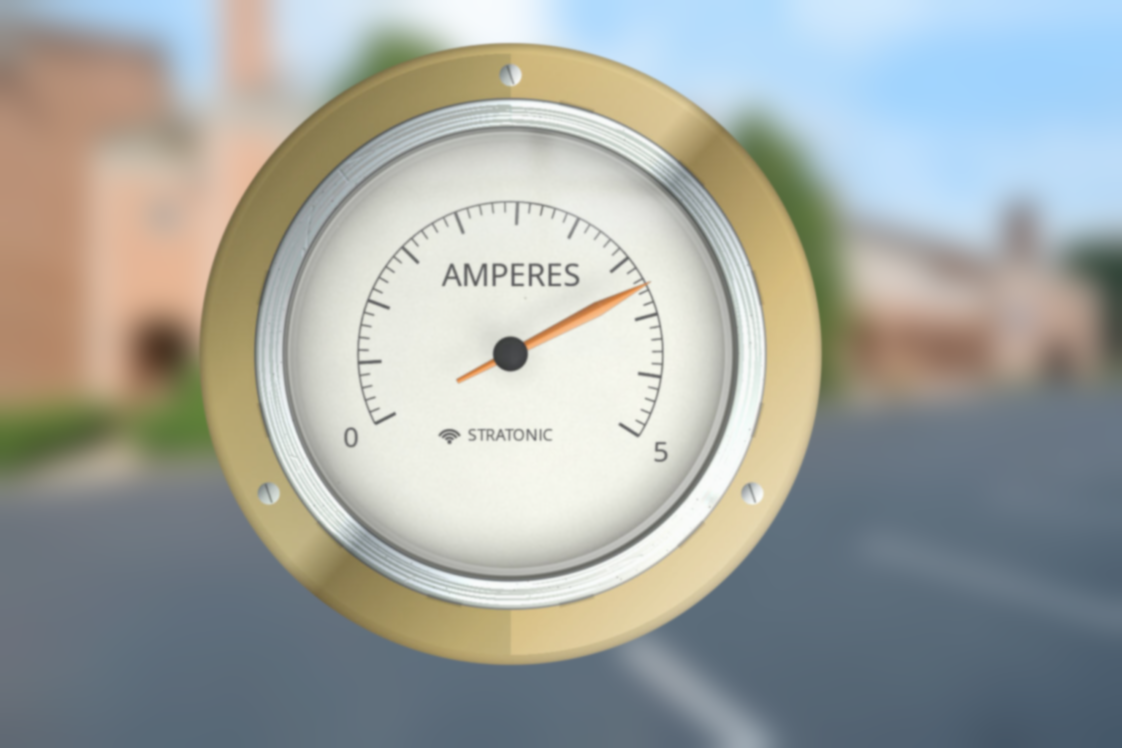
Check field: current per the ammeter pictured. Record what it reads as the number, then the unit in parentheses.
3.75 (A)
